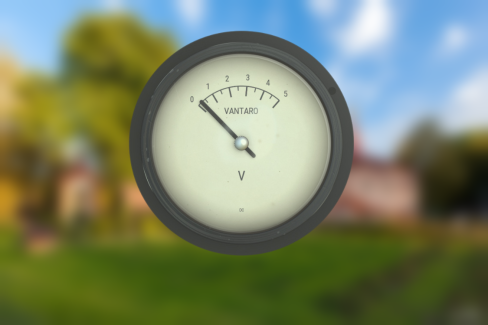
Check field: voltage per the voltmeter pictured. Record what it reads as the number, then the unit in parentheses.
0.25 (V)
